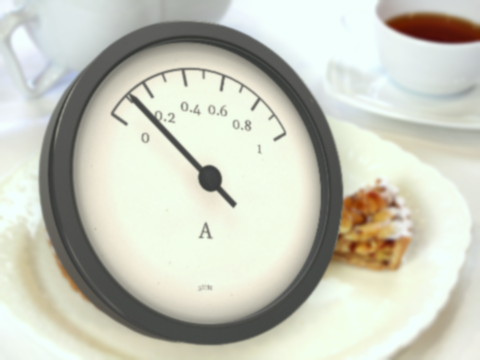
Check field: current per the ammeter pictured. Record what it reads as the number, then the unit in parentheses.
0.1 (A)
